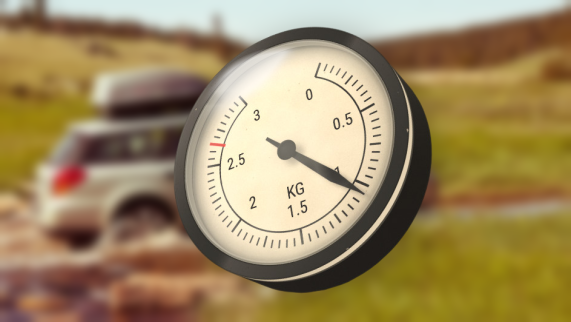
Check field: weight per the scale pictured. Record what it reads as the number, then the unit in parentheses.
1.05 (kg)
